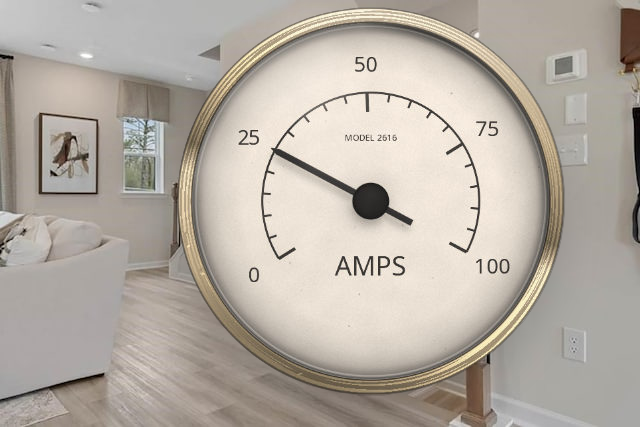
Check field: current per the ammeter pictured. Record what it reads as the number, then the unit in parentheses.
25 (A)
